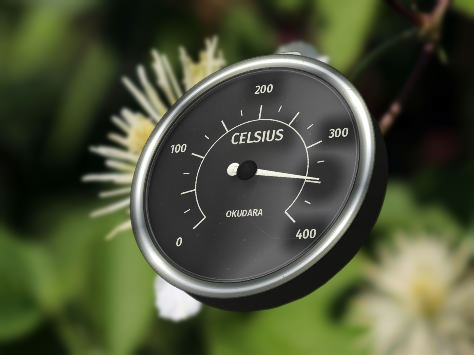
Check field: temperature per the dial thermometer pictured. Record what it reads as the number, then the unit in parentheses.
350 (°C)
